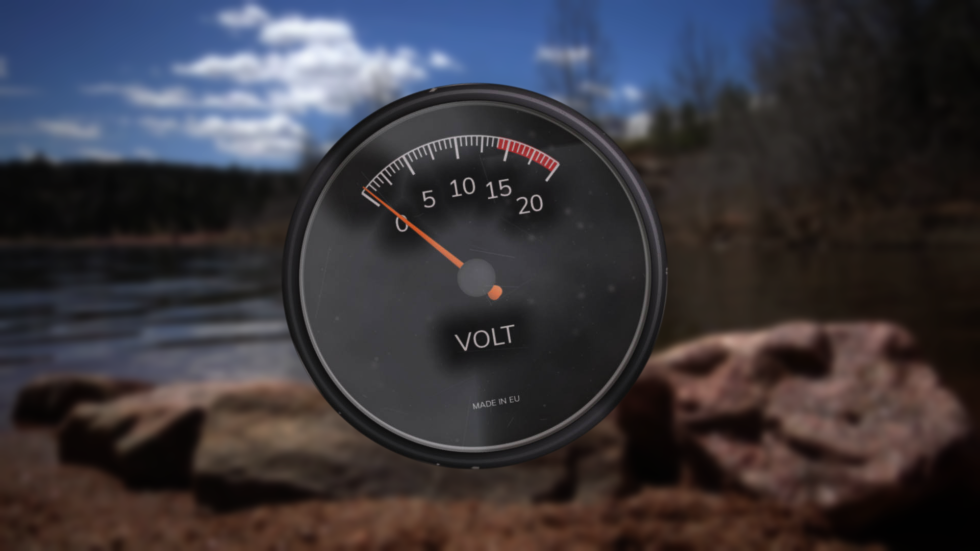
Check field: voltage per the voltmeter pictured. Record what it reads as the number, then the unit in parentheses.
0.5 (V)
